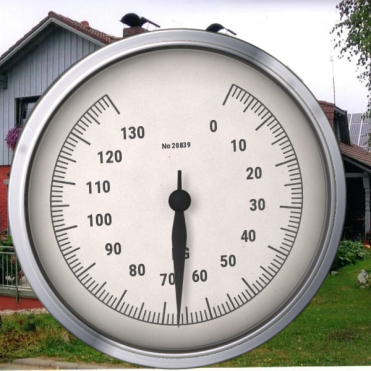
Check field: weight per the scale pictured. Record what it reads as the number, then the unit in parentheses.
67 (kg)
